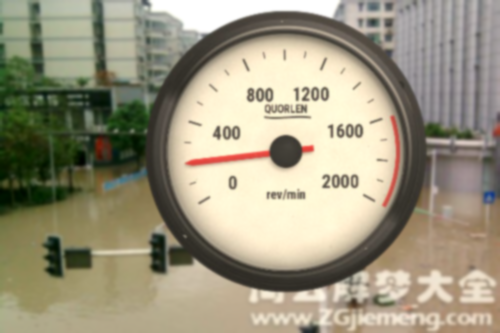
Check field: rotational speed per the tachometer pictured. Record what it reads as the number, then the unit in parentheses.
200 (rpm)
